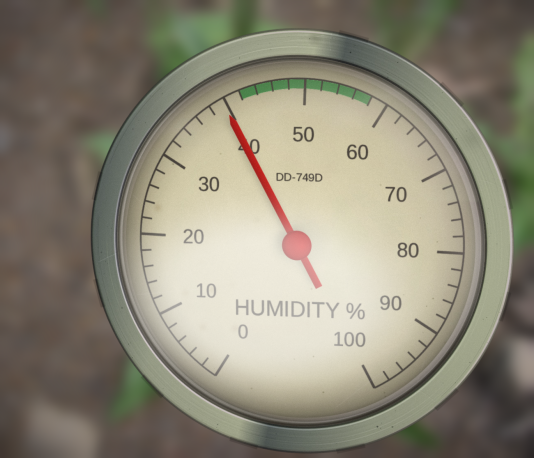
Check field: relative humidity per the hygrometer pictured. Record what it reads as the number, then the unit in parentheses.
40 (%)
